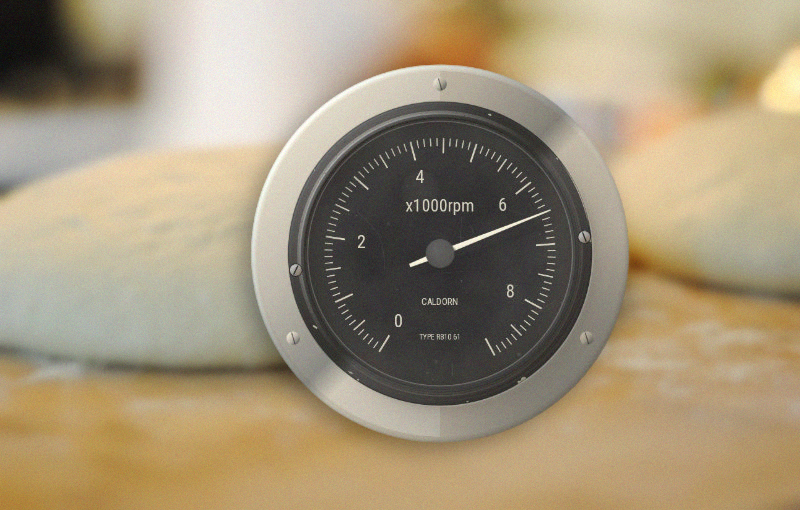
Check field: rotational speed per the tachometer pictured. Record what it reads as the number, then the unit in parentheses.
6500 (rpm)
